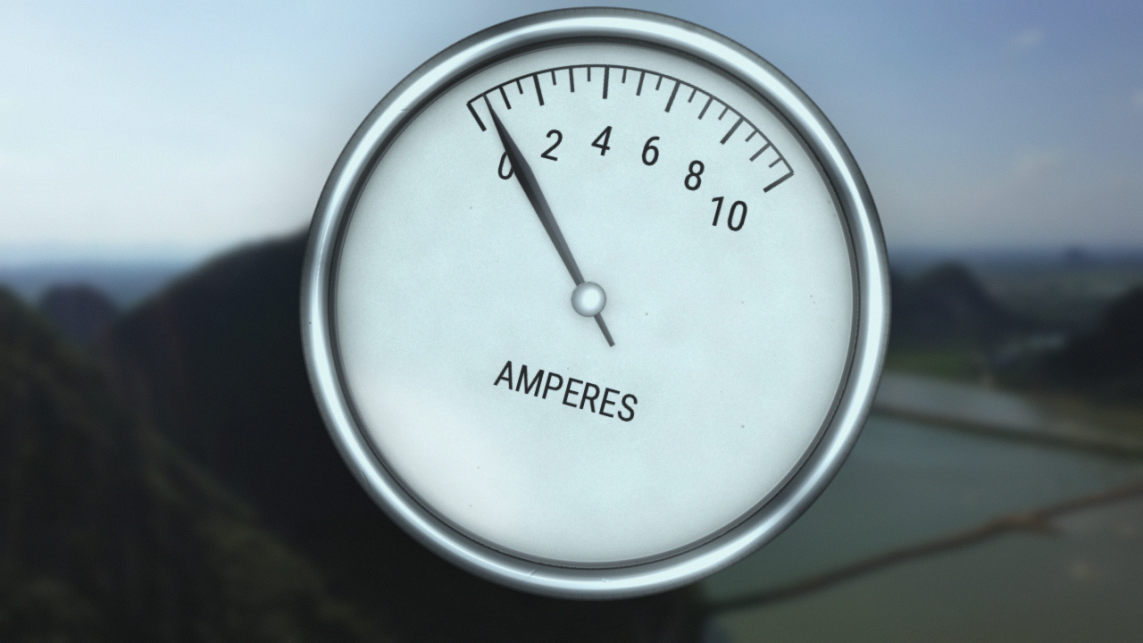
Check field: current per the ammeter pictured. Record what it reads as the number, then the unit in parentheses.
0.5 (A)
